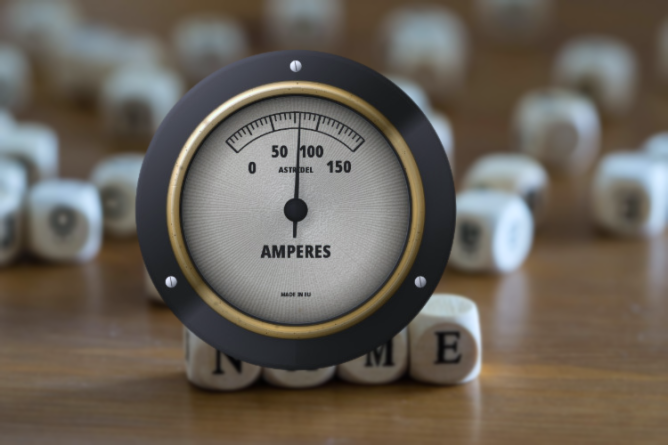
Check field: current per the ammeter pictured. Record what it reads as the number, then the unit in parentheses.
80 (A)
